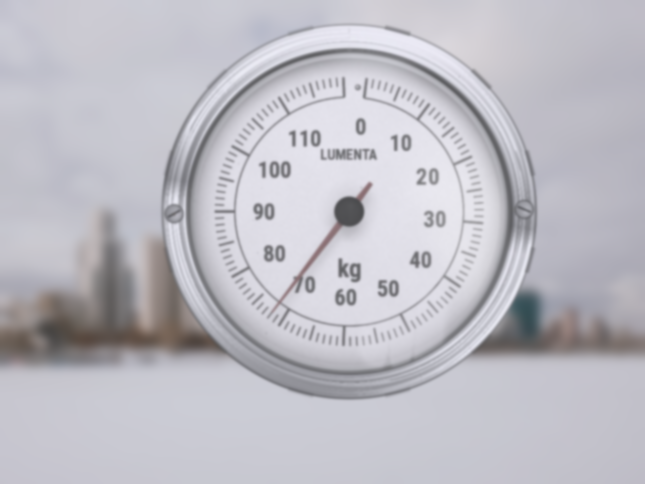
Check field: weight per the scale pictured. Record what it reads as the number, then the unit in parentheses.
72 (kg)
